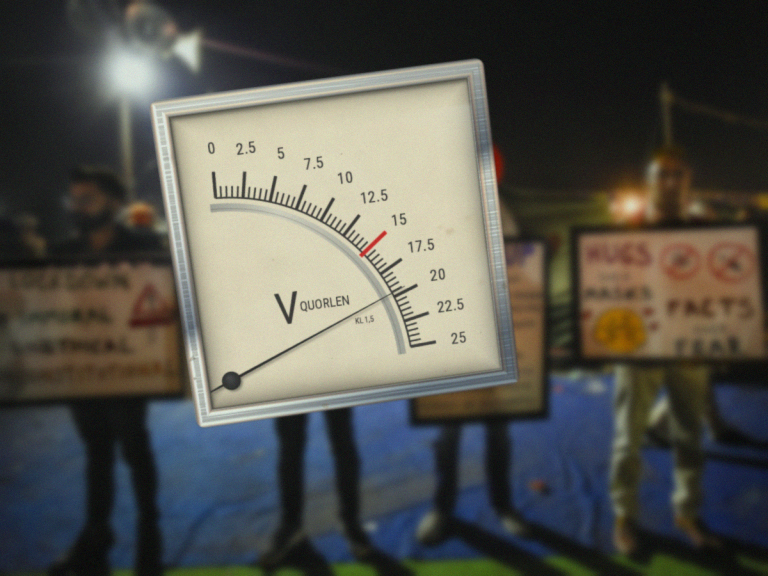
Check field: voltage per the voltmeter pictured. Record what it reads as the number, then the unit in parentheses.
19.5 (V)
